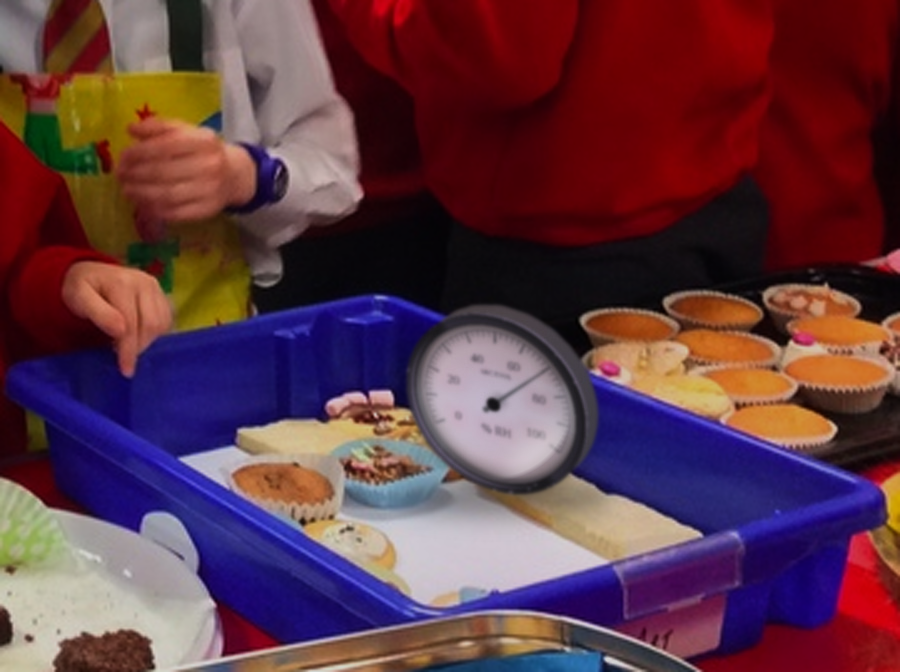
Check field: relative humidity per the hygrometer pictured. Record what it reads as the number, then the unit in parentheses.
70 (%)
